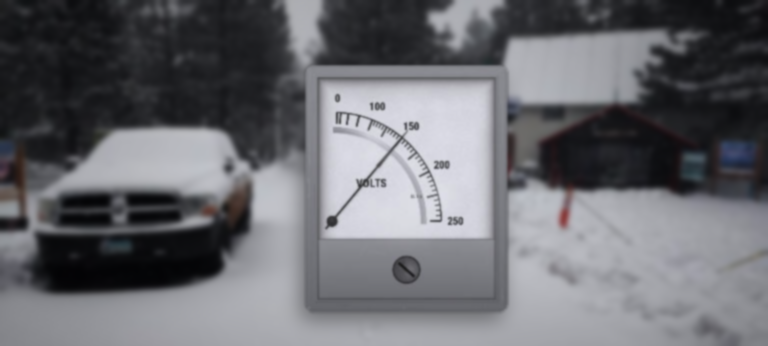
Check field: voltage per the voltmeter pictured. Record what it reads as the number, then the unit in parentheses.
150 (V)
